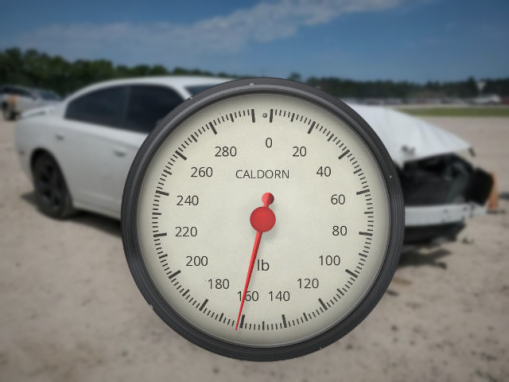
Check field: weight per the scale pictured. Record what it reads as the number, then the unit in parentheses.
162 (lb)
